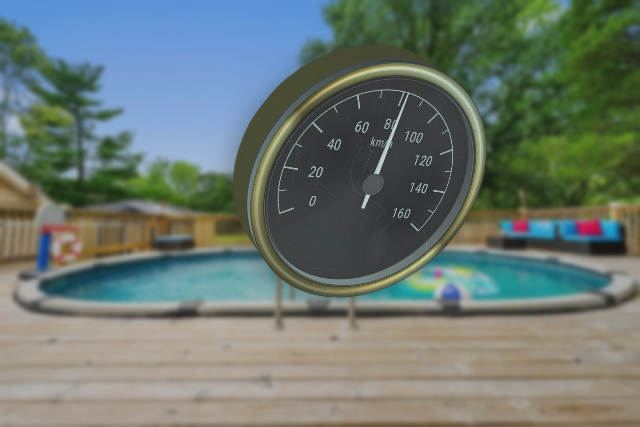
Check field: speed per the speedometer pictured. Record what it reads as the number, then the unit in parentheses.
80 (km/h)
